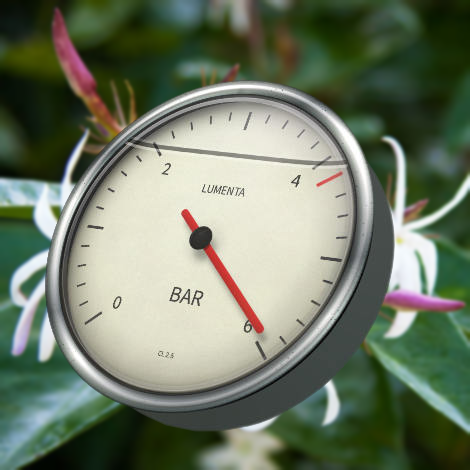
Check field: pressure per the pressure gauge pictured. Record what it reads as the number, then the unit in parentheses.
5.9 (bar)
